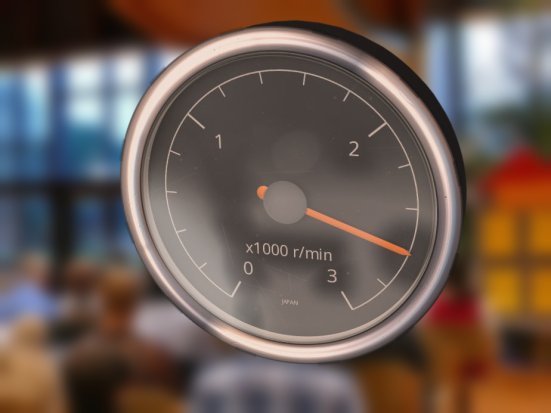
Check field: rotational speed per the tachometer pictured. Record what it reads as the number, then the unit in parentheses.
2600 (rpm)
